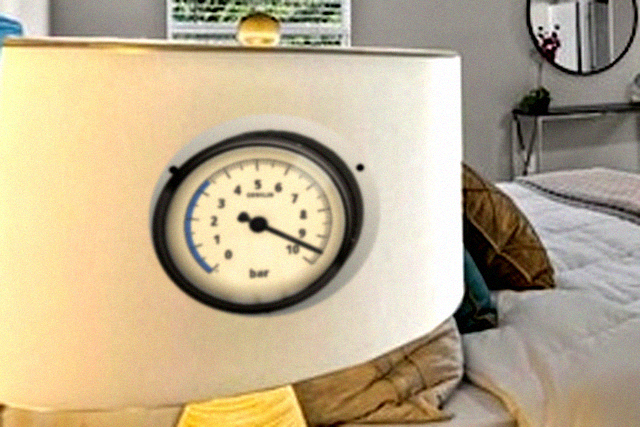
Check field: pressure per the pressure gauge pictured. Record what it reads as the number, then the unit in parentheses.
9.5 (bar)
